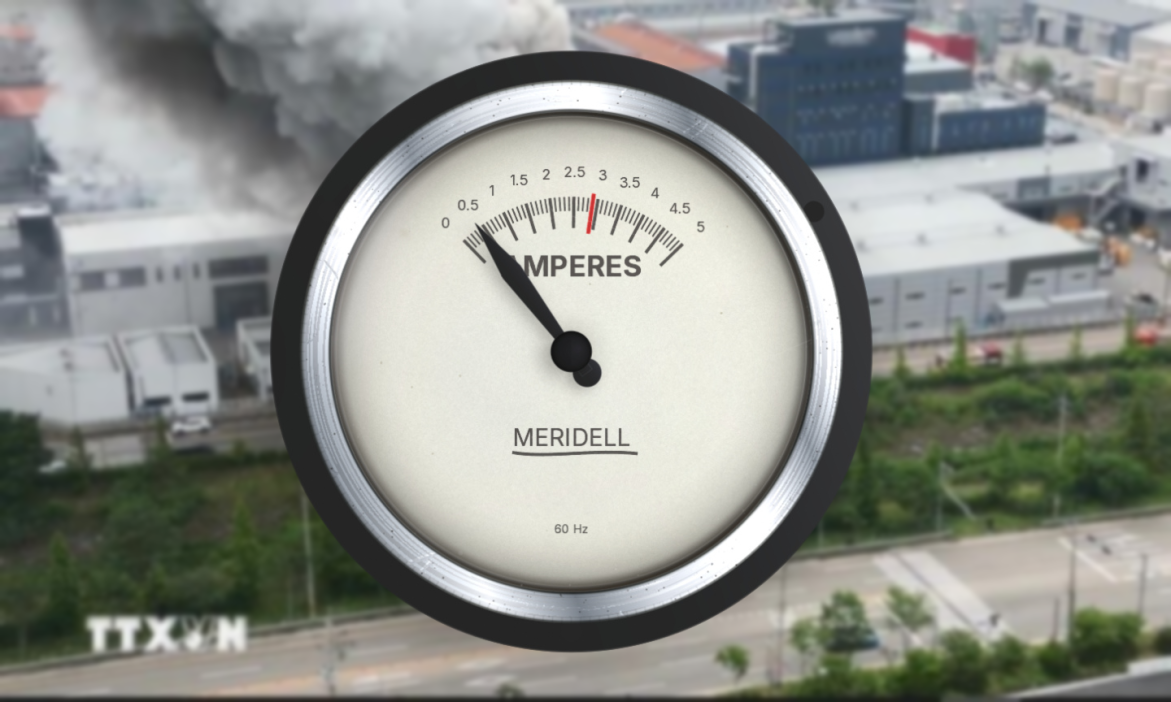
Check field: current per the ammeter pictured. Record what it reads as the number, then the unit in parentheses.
0.4 (A)
